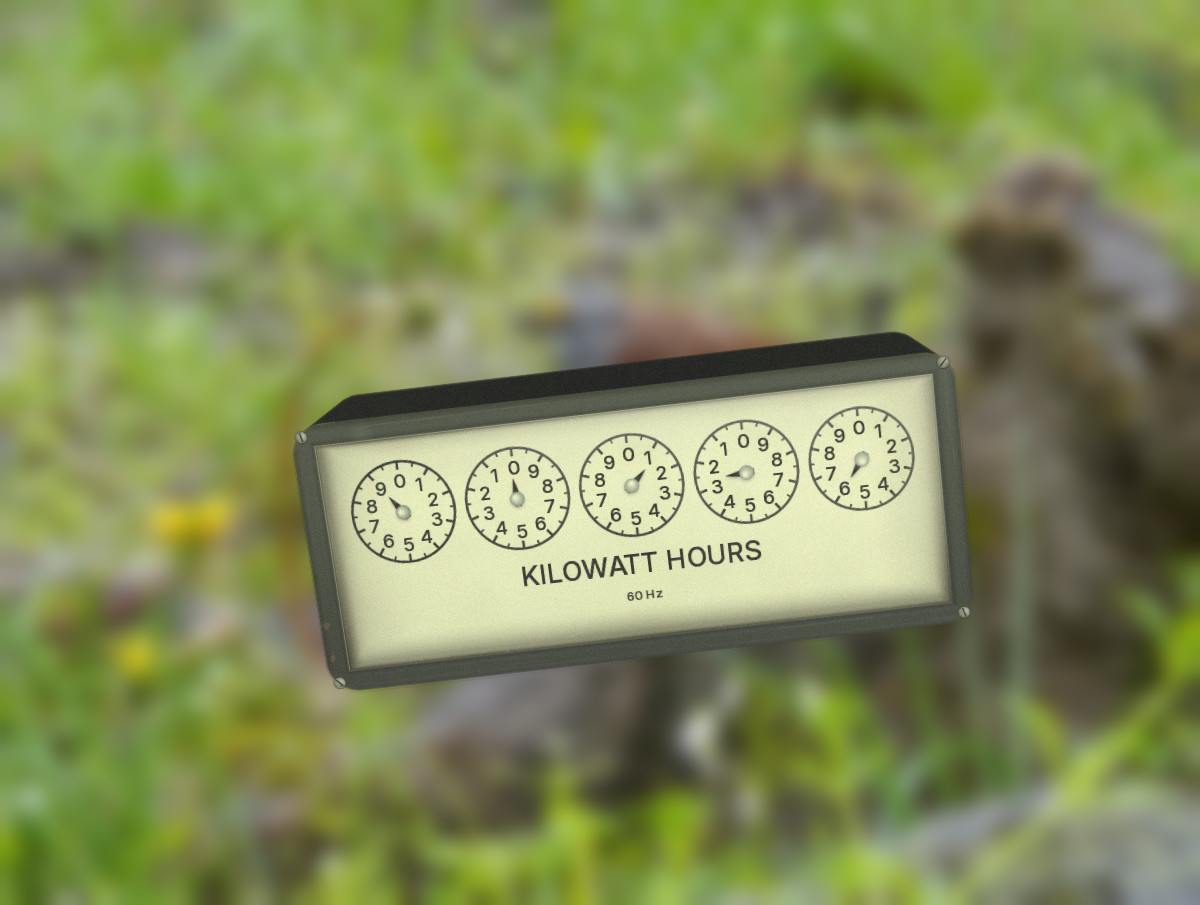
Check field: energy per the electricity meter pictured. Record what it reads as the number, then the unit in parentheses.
90126 (kWh)
